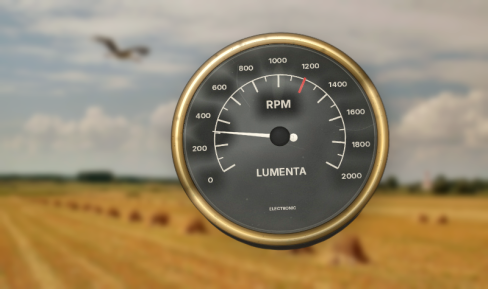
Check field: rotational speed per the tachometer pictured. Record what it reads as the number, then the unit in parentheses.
300 (rpm)
